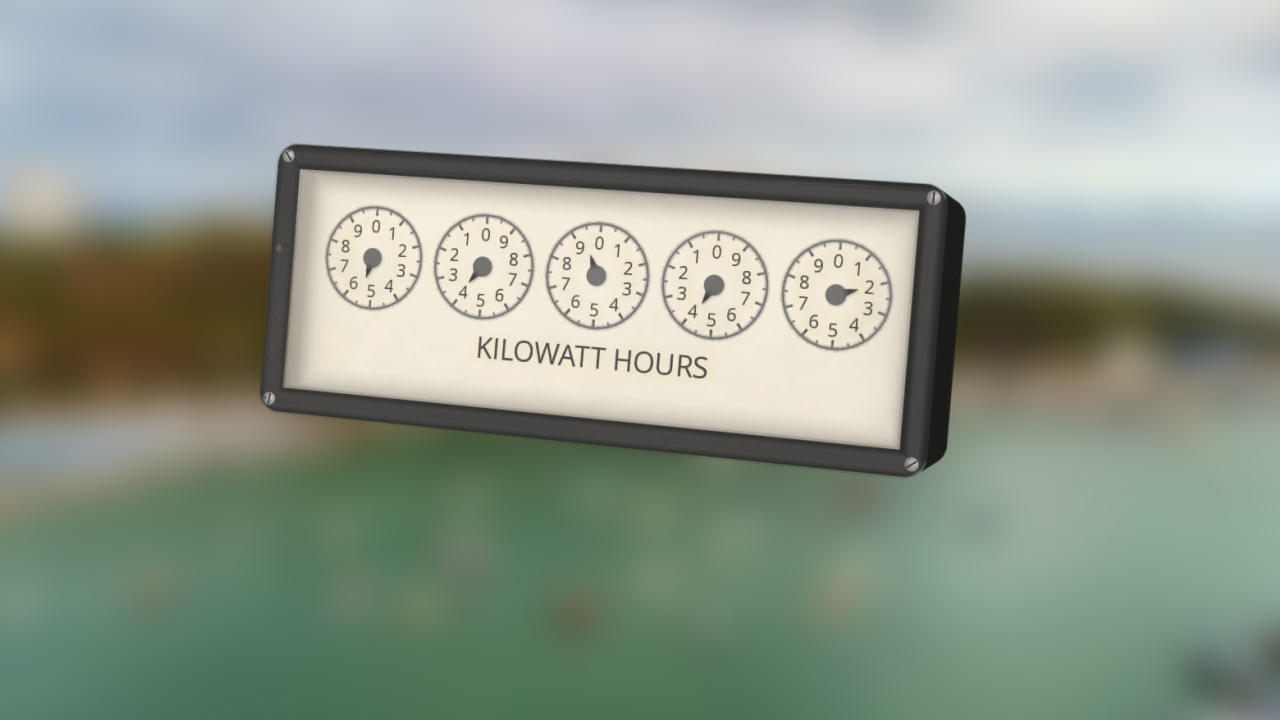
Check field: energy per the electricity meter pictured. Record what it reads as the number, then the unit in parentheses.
53942 (kWh)
